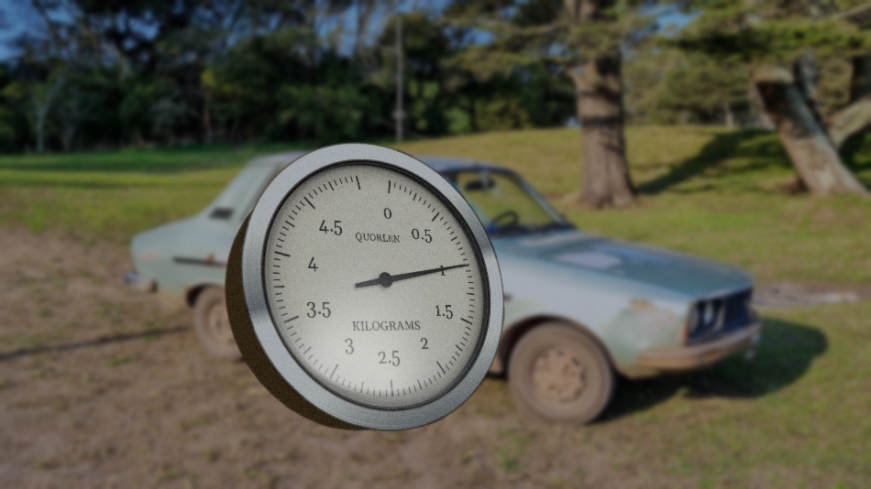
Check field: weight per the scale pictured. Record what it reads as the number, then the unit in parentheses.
1 (kg)
